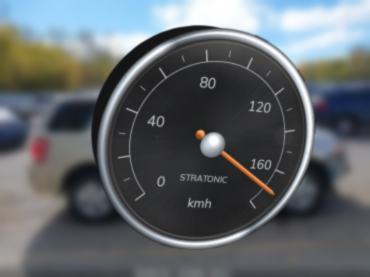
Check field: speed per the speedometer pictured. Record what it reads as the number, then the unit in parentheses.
170 (km/h)
